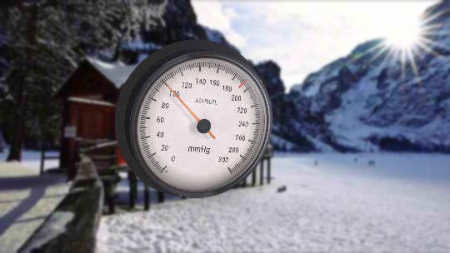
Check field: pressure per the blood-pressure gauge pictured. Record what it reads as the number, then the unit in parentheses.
100 (mmHg)
